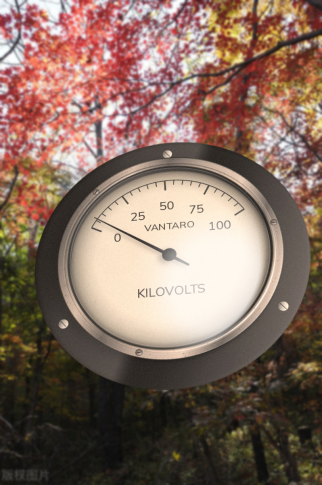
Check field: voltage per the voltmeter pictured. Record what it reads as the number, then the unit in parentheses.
5 (kV)
